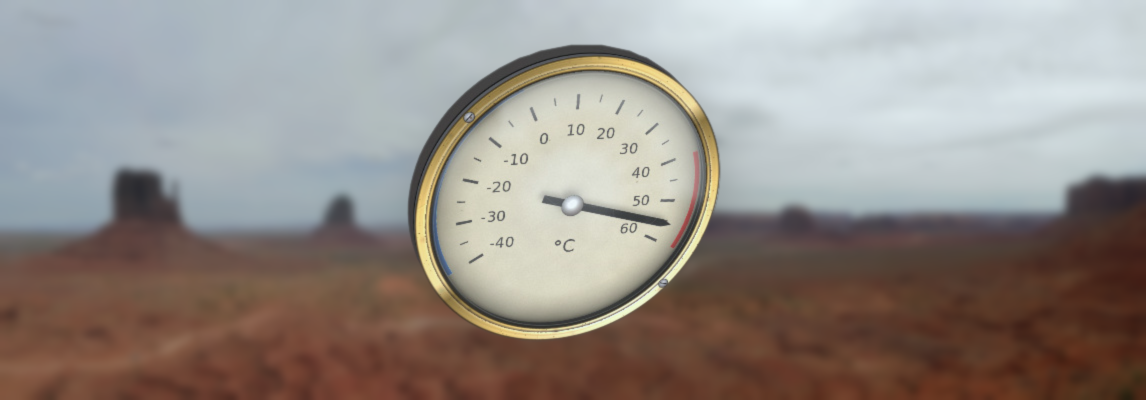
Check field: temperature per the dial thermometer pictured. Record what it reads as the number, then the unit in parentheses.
55 (°C)
